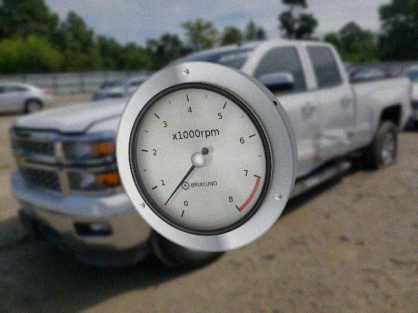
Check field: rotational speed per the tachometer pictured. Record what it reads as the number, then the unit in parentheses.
500 (rpm)
